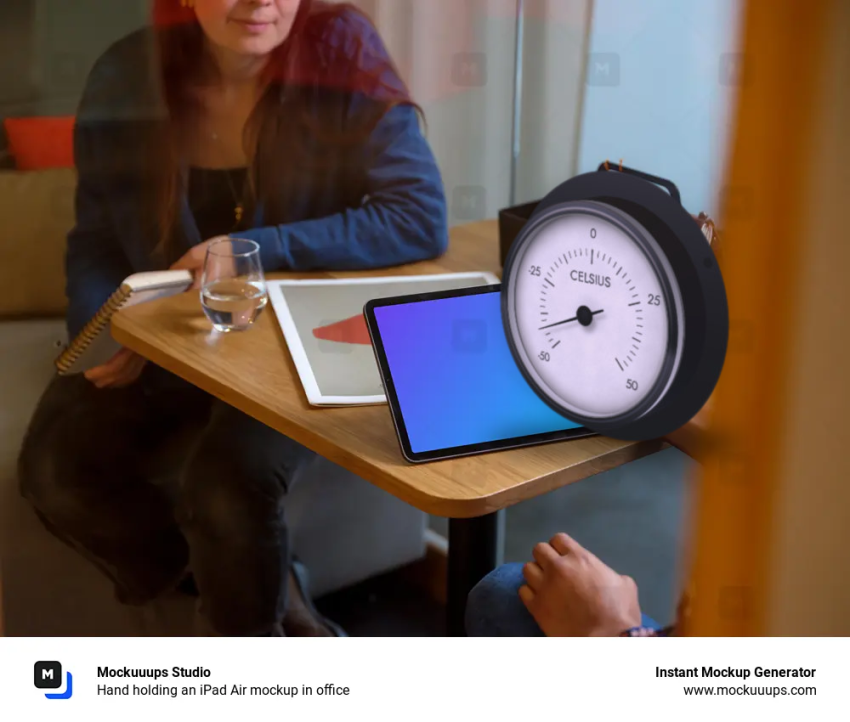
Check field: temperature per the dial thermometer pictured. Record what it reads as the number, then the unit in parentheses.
-42.5 (°C)
